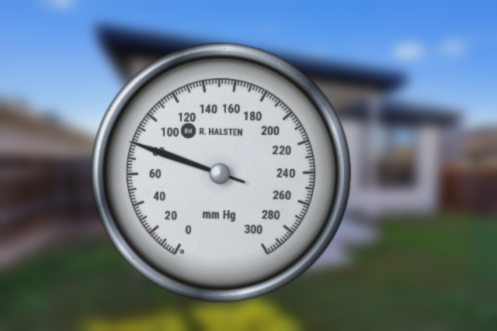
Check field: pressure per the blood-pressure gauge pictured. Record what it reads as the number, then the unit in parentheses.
80 (mmHg)
